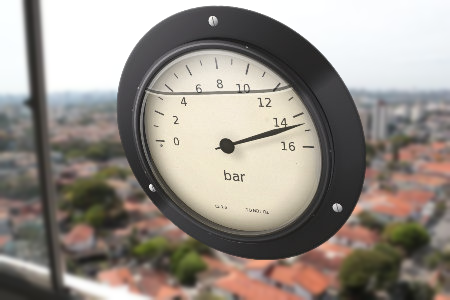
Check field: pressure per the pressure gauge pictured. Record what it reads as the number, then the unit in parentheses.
14.5 (bar)
